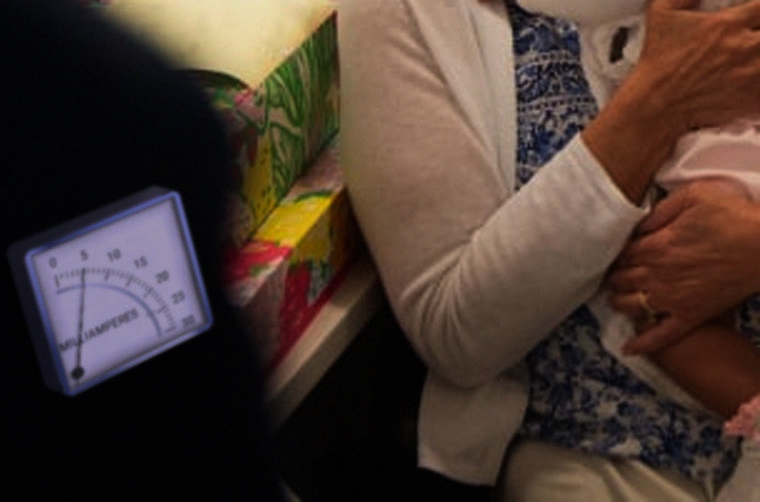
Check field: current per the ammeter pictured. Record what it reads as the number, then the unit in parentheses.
5 (mA)
